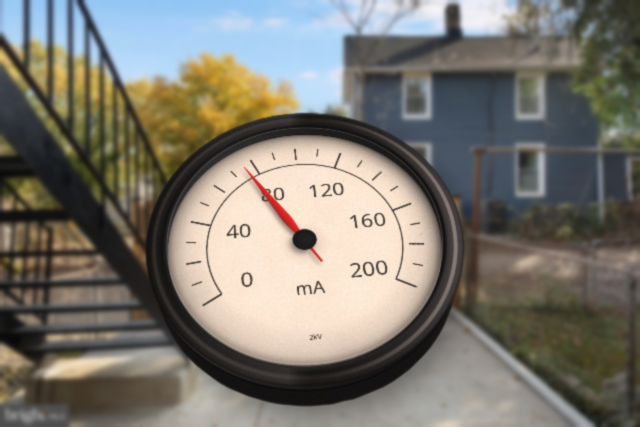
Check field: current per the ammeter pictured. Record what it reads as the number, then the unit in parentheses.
75 (mA)
